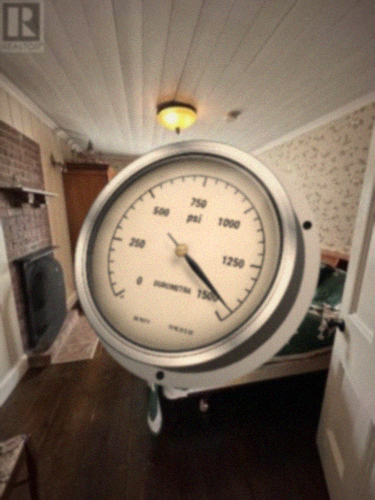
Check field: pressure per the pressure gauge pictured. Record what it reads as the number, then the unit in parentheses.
1450 (psi)
